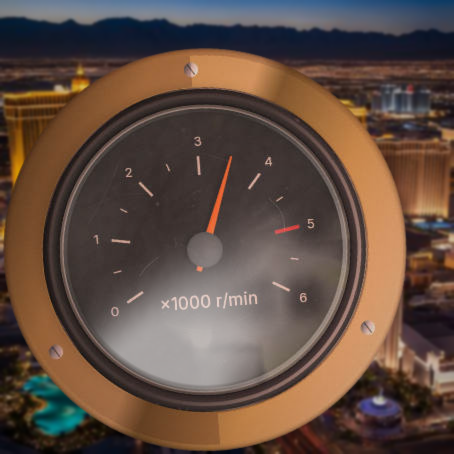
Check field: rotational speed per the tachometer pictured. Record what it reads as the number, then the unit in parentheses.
3500 (rpm)
